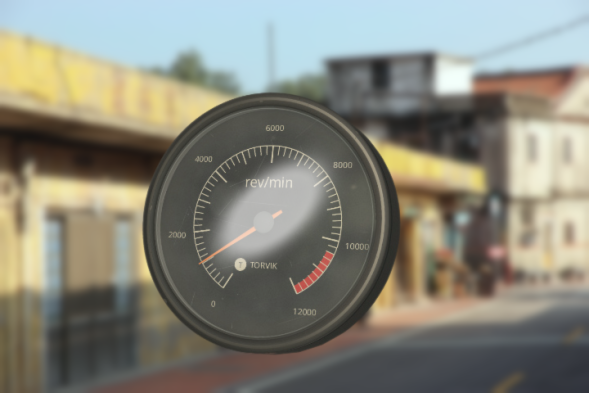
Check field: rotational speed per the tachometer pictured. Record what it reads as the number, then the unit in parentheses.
1000 (rpm)
